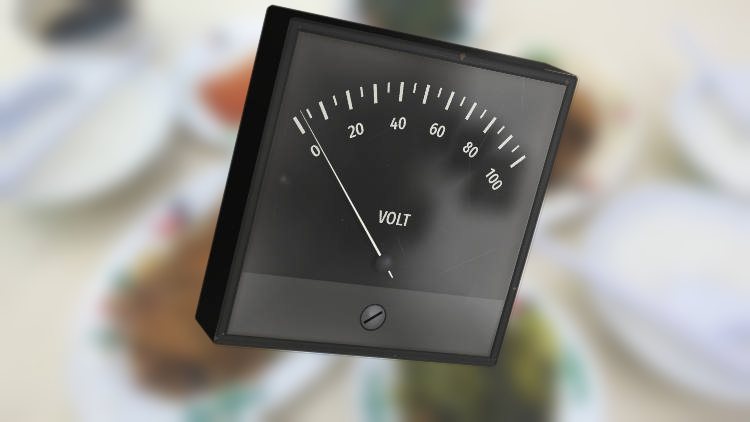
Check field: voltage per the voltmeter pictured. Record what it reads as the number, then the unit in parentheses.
2.5 (V)
